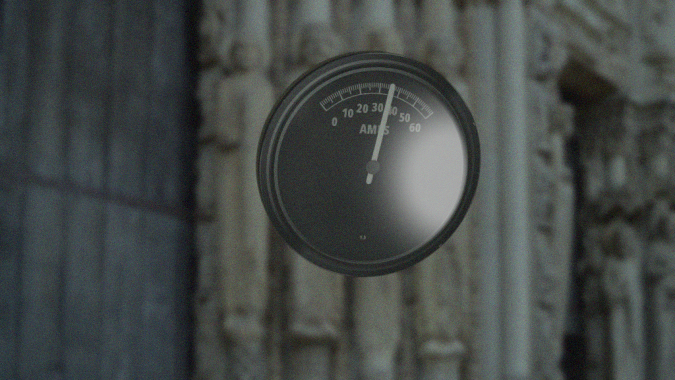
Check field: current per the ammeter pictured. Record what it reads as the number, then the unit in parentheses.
35 (A)
